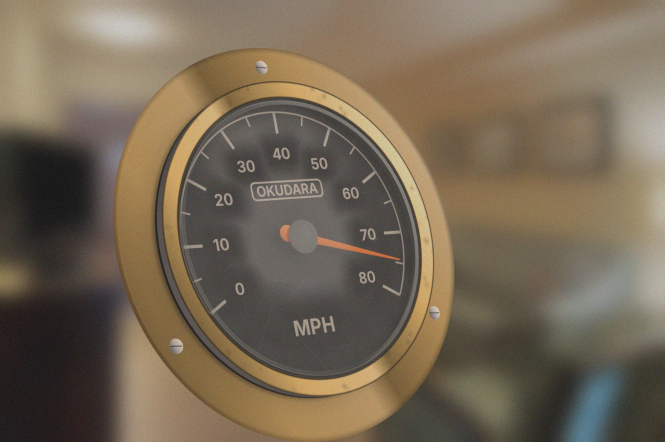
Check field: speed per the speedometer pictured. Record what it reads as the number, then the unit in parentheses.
75 (mph)
